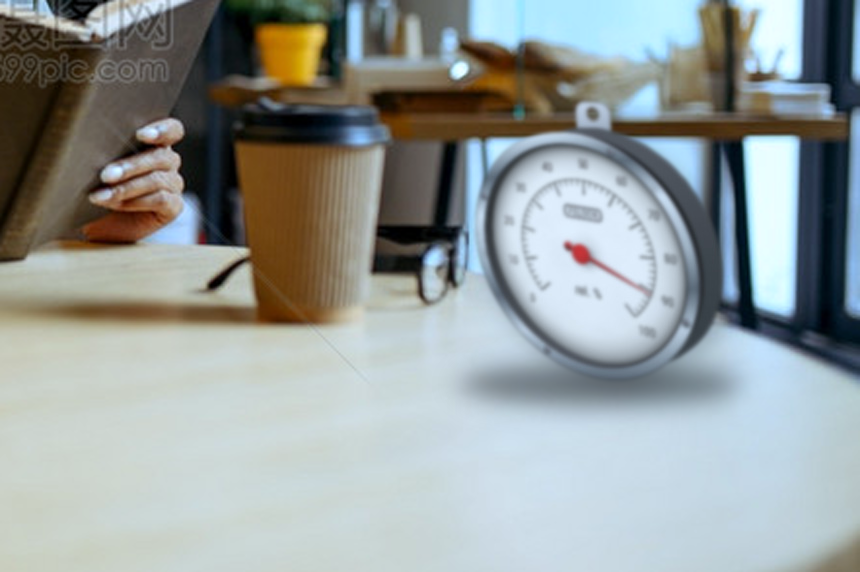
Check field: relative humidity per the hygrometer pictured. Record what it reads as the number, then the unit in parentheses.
90 (%)
